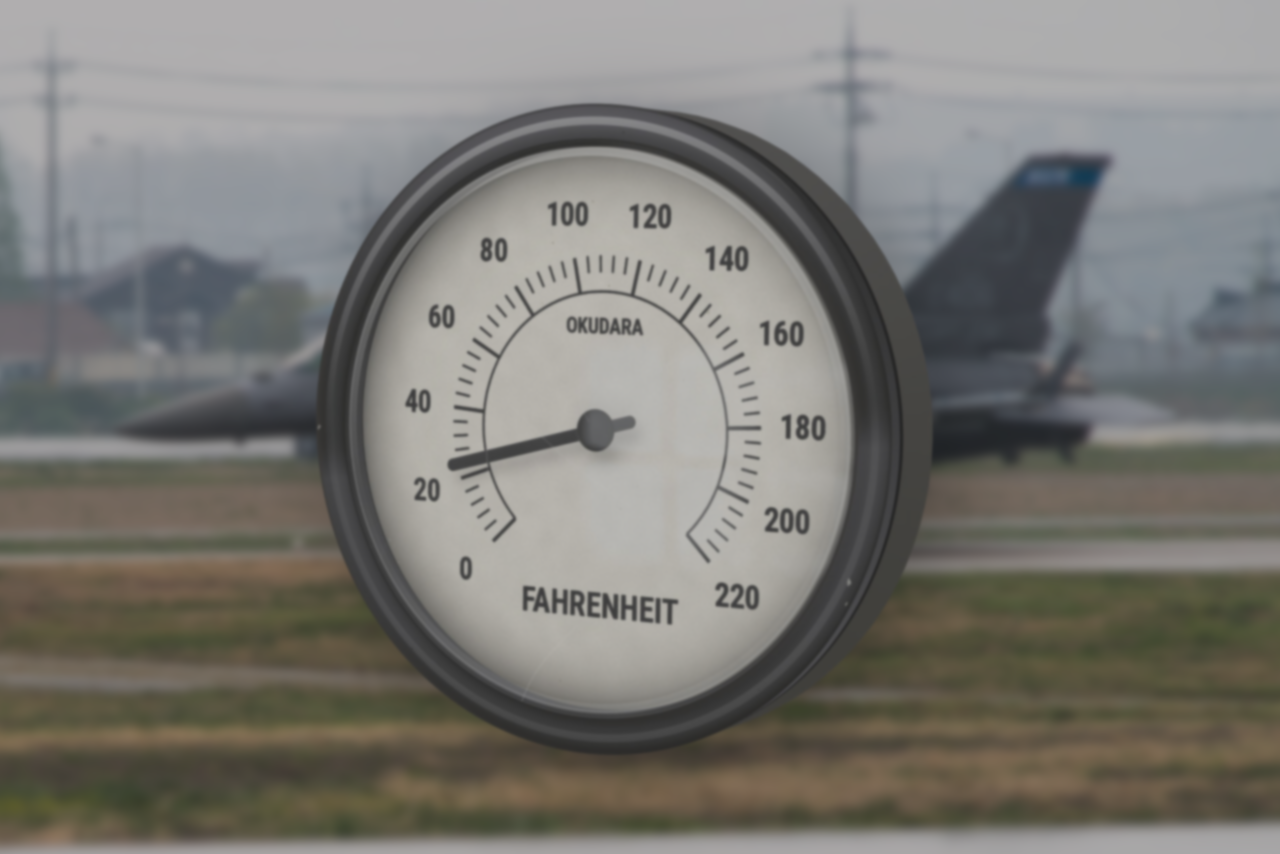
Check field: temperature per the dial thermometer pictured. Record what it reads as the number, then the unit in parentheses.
24 (°F)
